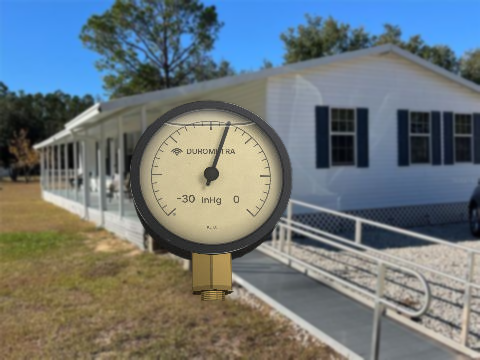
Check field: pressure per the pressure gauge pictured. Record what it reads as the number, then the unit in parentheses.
-13 (inHg)
